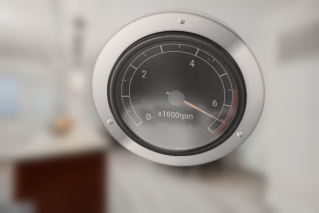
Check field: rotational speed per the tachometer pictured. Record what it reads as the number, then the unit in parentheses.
6500 (rpm)
